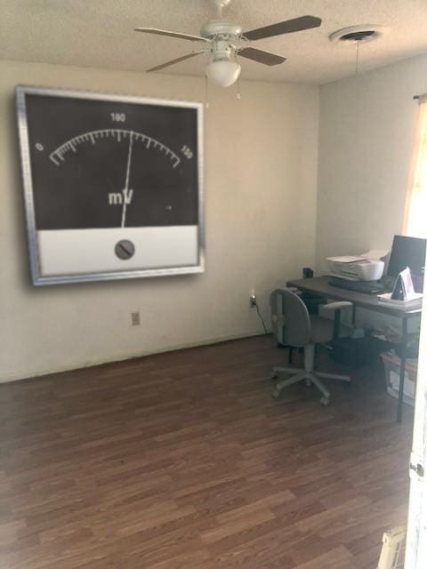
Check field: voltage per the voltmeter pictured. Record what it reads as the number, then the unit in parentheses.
110 (mV)
